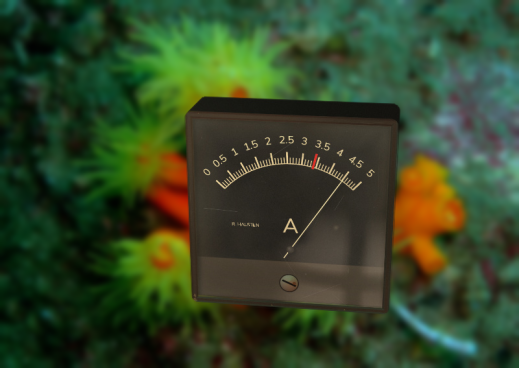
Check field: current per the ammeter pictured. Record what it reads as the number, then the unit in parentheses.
4.5 (A)
